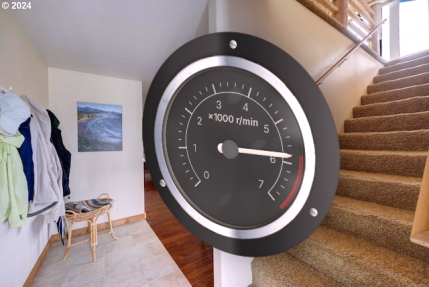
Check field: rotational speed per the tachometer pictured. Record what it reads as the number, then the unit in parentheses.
5800 (rpm)
